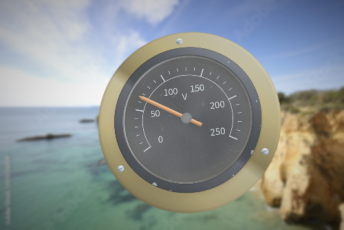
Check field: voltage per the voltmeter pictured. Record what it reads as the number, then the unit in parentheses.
65 (V)
